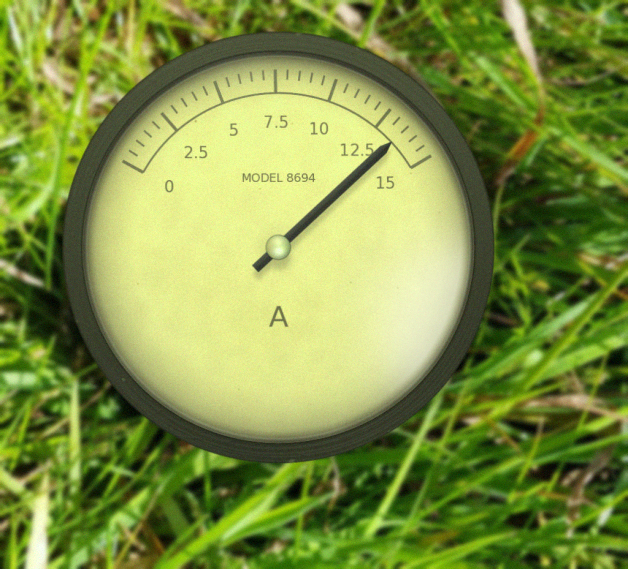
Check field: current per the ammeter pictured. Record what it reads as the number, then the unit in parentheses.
13.5 (A)
